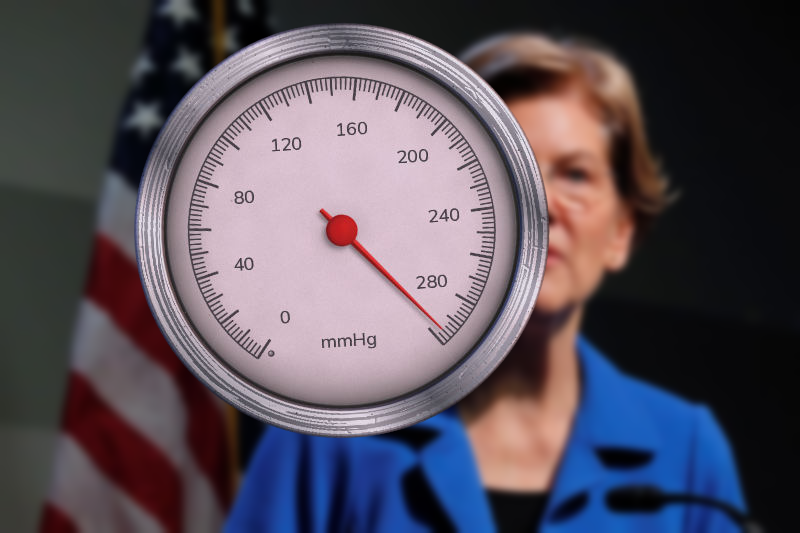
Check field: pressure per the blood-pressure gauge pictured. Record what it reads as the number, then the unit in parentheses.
296 (mmHg)
